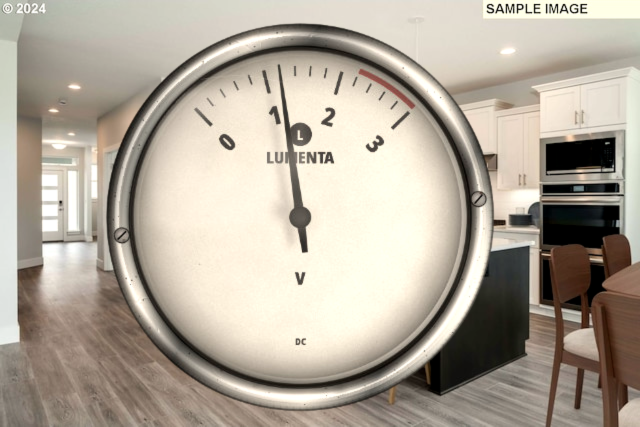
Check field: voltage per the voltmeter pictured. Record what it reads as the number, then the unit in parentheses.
1.2 (V)
